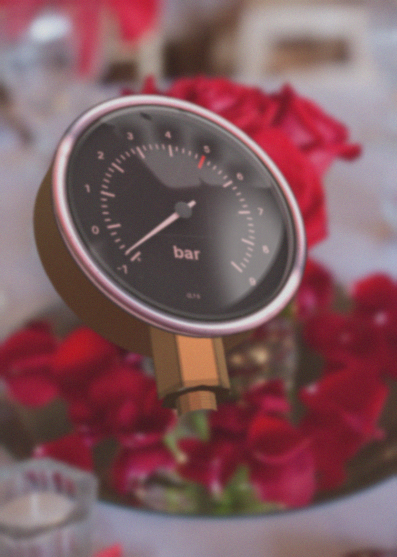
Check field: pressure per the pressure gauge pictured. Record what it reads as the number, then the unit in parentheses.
-0.8 (bar)
